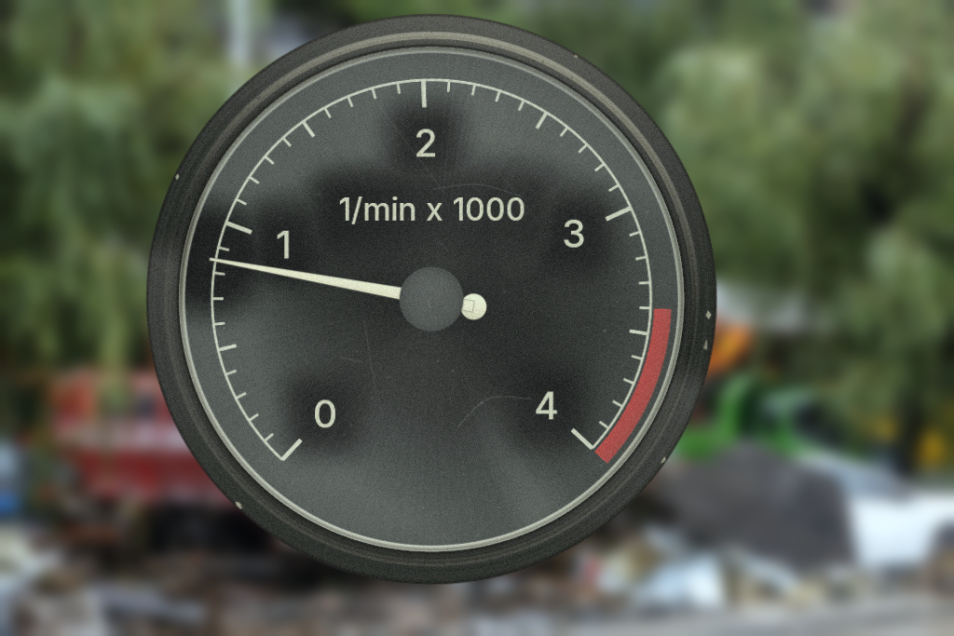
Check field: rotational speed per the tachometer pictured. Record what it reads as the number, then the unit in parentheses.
850 (rpm)
